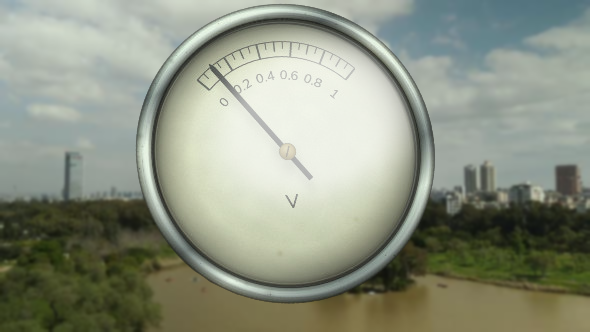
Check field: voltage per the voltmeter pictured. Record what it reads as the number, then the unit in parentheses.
0.1 (V)
